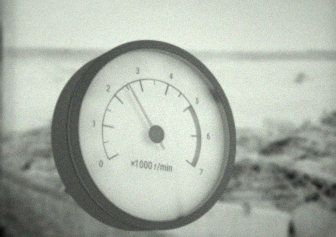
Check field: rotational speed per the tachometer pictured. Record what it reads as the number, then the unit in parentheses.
2500 (rpm)
